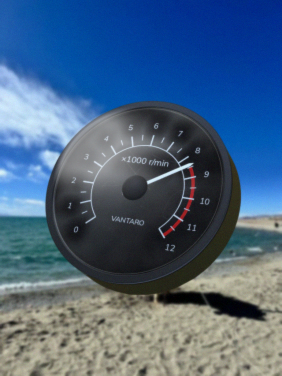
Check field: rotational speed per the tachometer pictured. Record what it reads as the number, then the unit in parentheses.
8500 (rpm)
